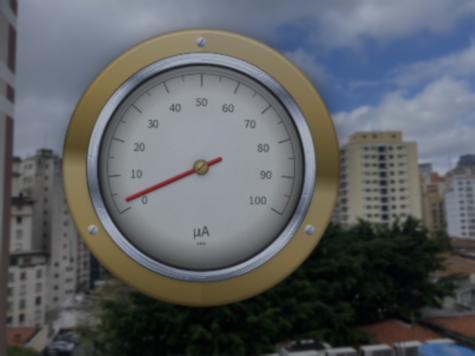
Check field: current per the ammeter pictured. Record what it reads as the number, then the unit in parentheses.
2.5 (µA)
